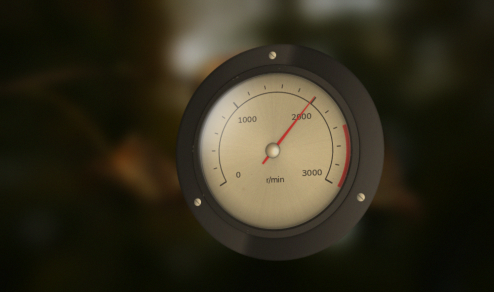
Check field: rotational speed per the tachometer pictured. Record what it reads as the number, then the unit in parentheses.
2000 (rpm)
